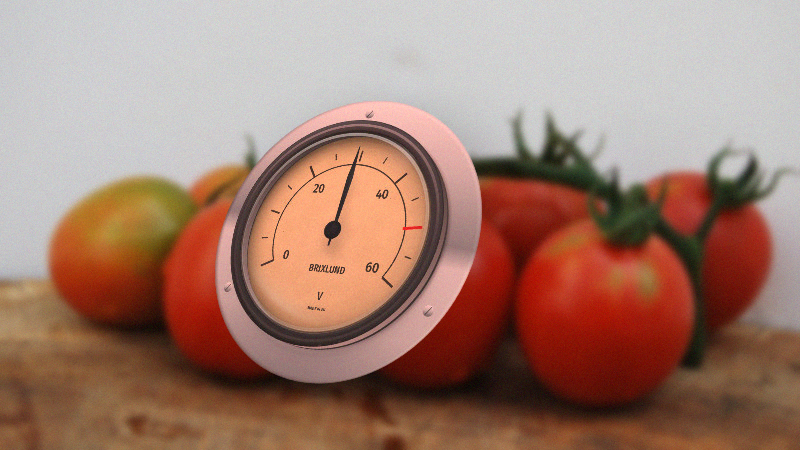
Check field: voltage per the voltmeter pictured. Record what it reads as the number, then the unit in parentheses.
30 (V)
